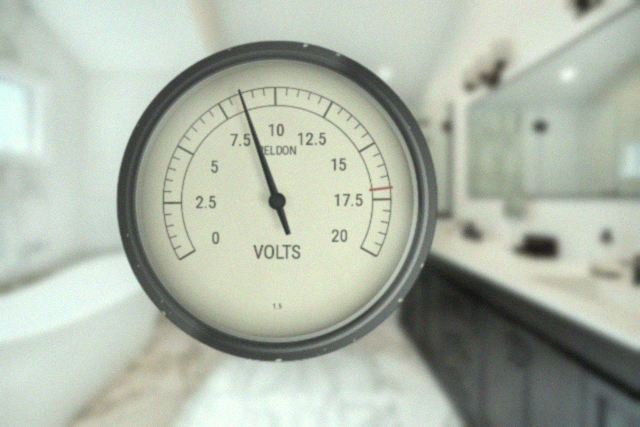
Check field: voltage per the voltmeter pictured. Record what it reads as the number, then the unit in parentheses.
8.5 (V)
